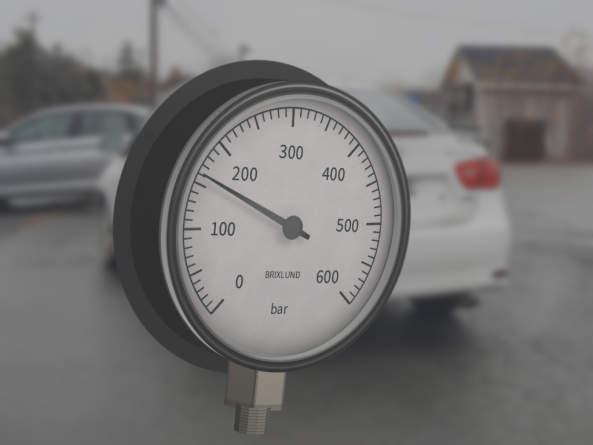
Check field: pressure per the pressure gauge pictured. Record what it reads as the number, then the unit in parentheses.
160 (bar)
